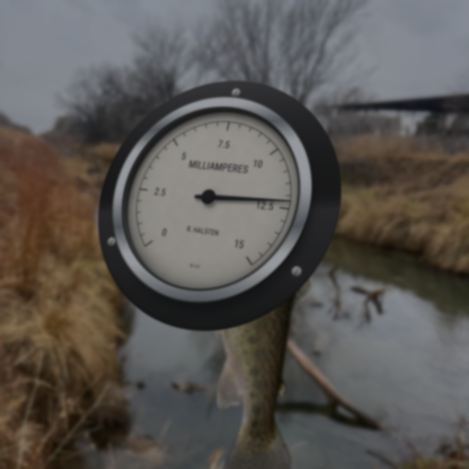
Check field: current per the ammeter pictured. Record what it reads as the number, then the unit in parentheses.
12.25 (mA)
